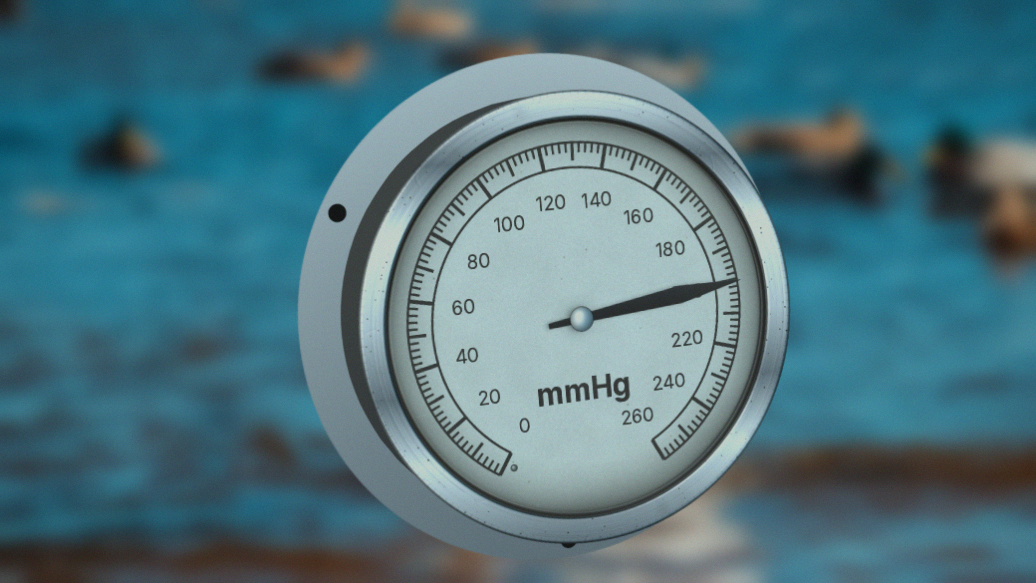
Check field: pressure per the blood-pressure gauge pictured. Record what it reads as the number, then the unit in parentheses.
200 (mmHg)
